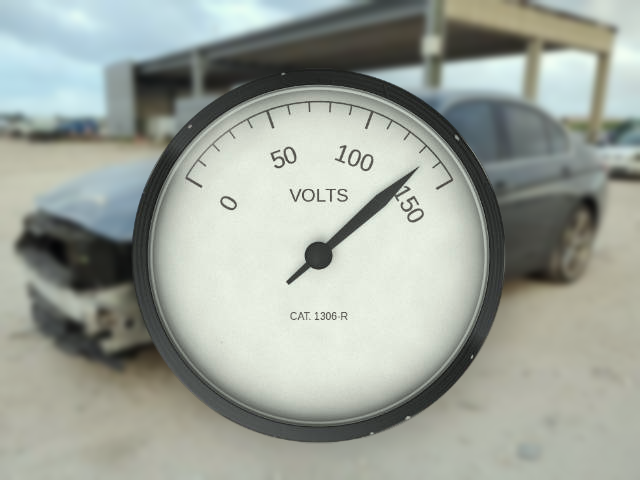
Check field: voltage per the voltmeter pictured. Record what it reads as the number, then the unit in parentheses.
135 (V)
